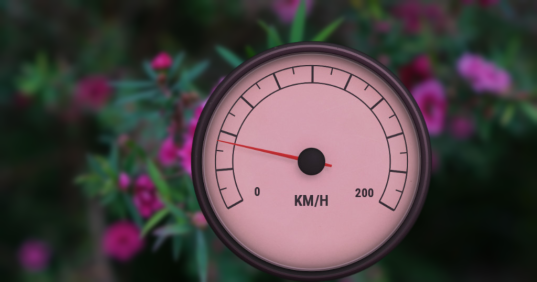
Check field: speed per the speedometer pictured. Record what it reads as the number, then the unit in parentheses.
35 (km/h)
